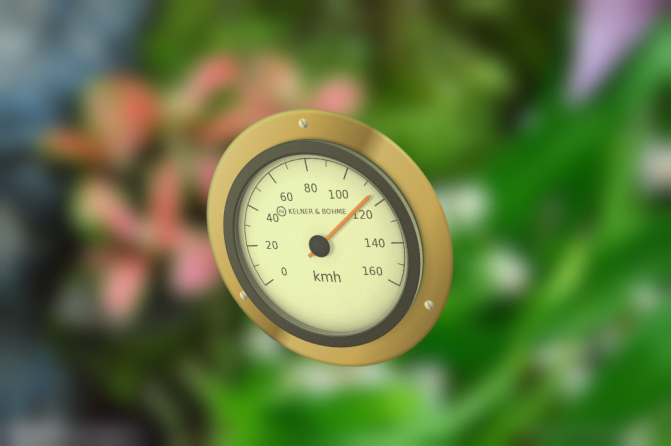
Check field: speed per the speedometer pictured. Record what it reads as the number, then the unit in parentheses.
115 (km/h)
